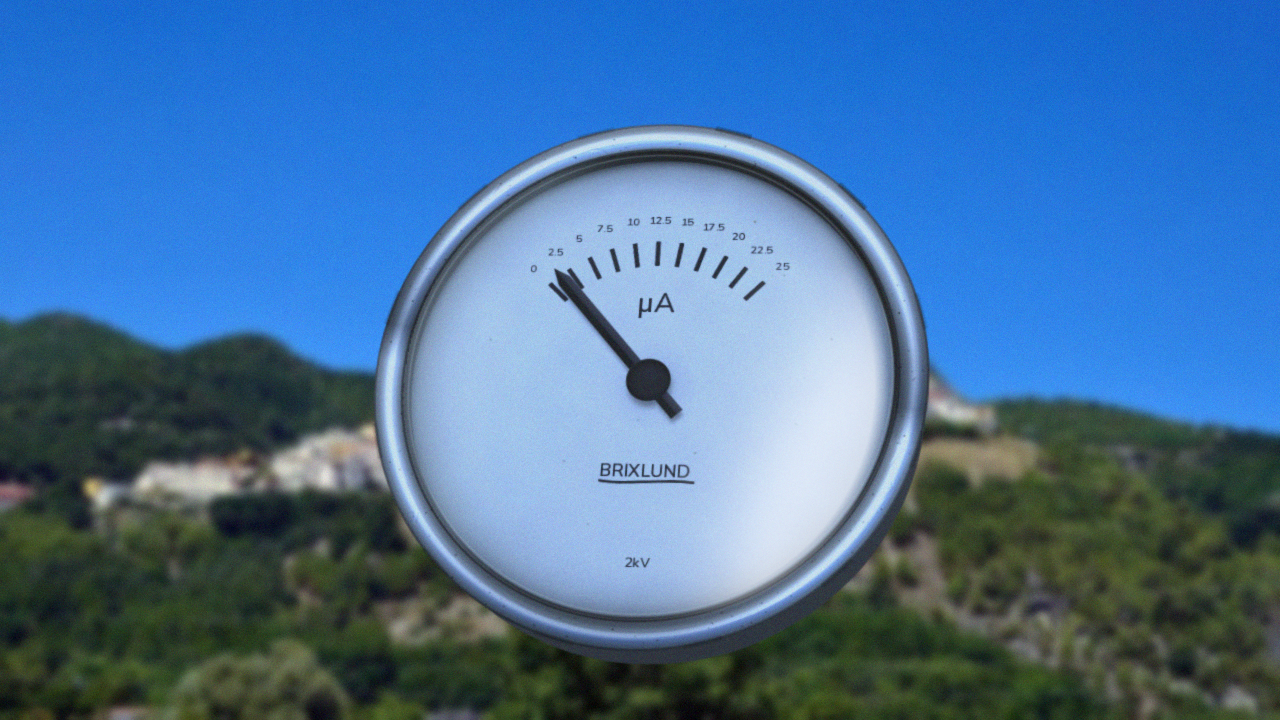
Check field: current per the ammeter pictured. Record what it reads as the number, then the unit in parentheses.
1.25 (µA)
